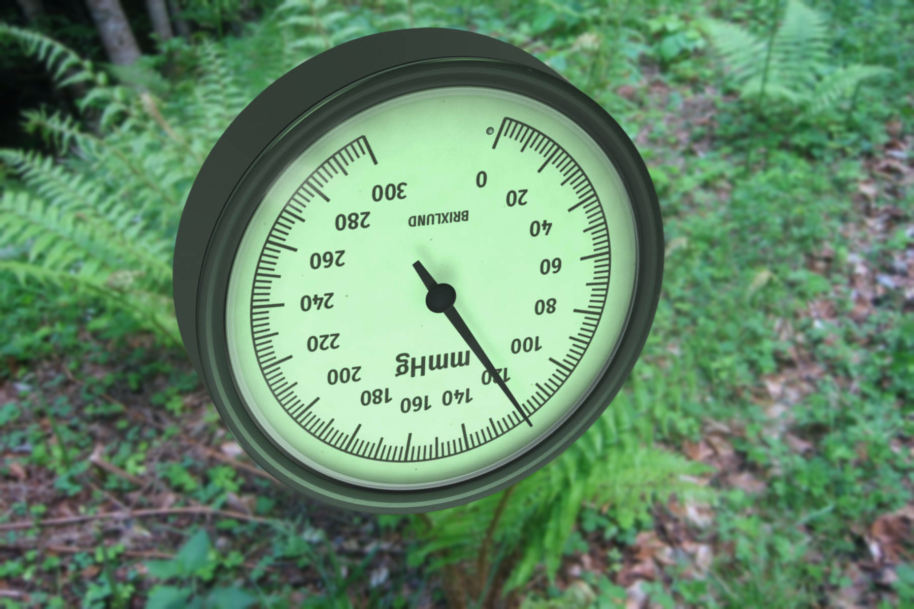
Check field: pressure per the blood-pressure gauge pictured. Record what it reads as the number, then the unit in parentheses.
120 (mmHg)
